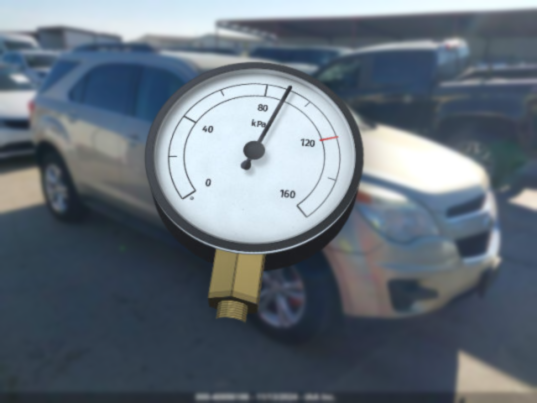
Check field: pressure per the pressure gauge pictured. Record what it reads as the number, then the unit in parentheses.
90 (kPa)
